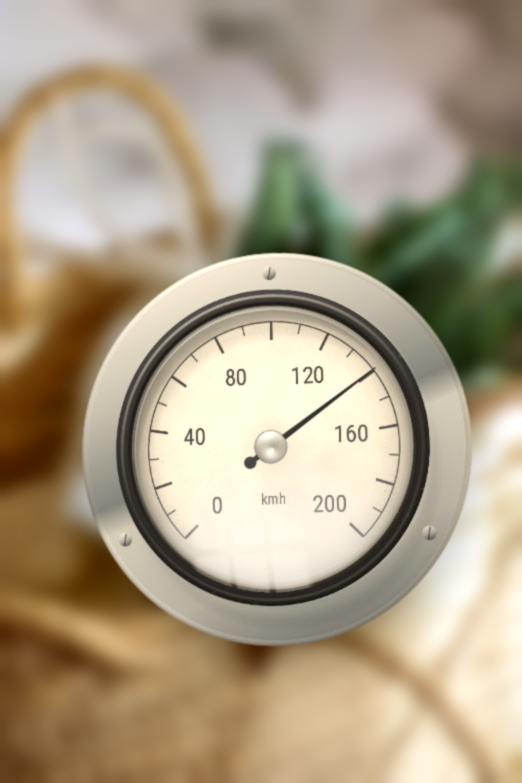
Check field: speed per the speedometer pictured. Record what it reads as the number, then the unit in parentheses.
140 (km/h)
